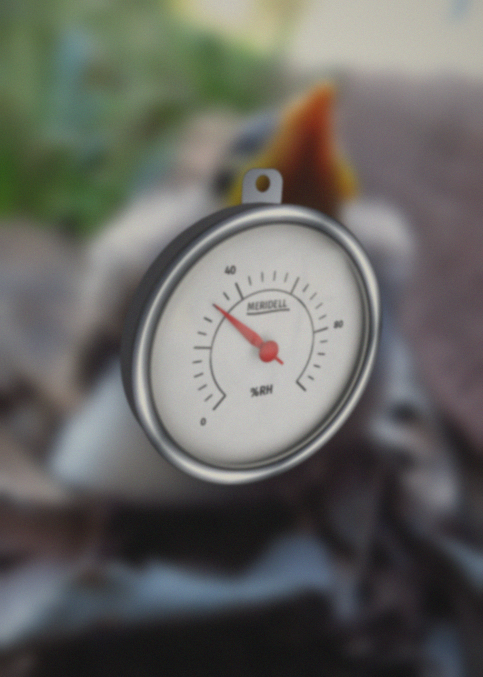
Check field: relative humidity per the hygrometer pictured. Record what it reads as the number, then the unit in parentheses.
32 (%)
